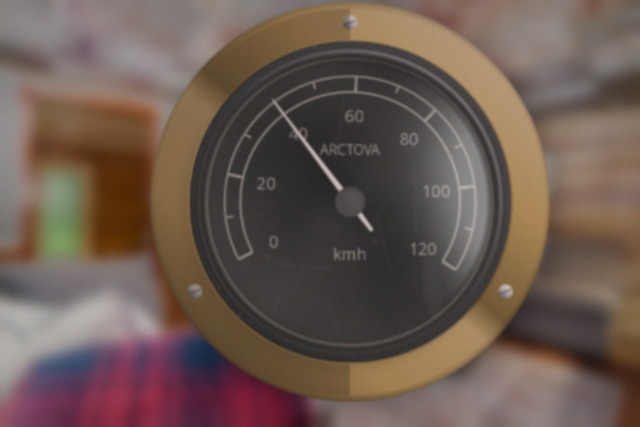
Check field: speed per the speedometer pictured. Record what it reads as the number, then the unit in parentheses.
40 (km/h)
